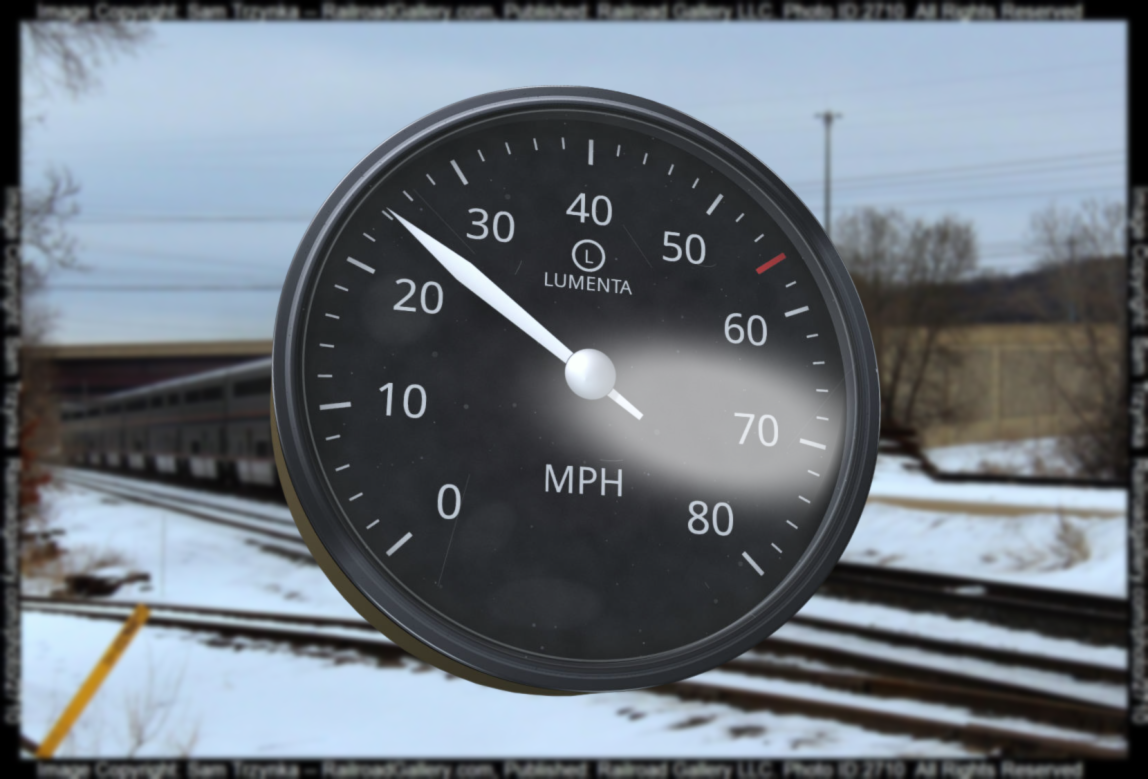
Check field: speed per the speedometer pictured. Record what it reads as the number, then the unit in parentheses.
24 (mph)
